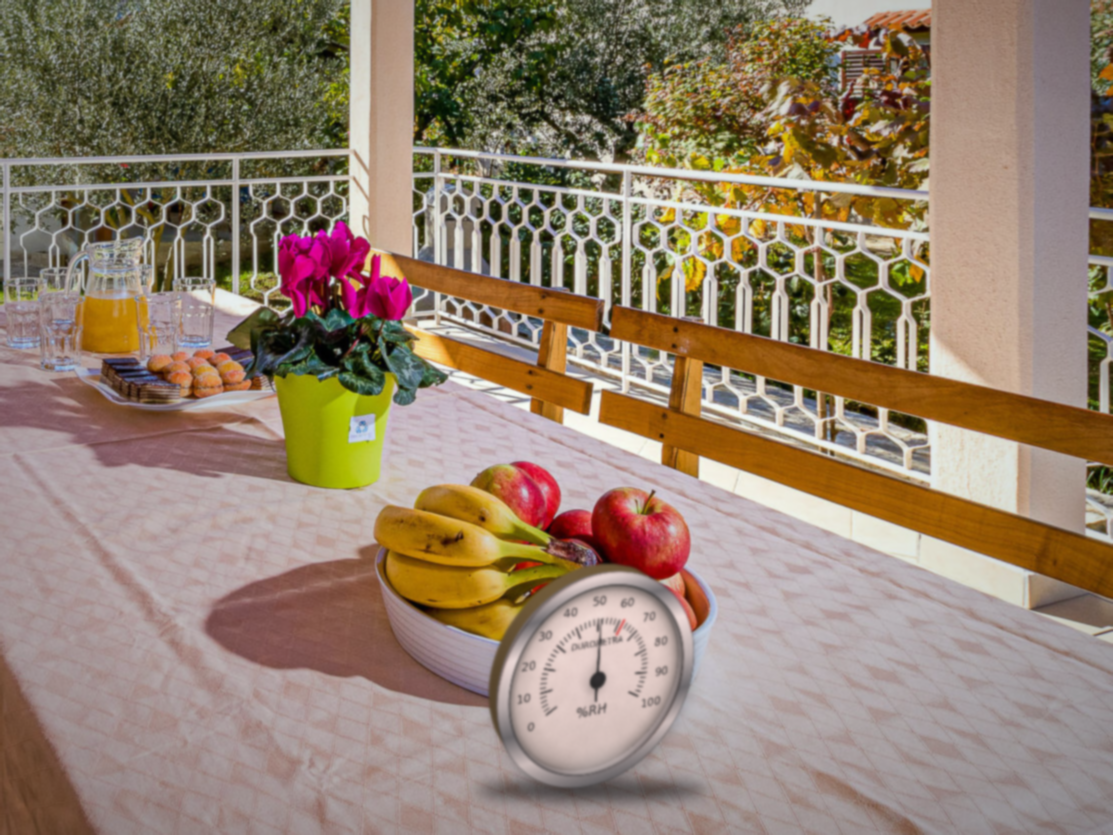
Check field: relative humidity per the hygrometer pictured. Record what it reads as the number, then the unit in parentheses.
50 (%)
